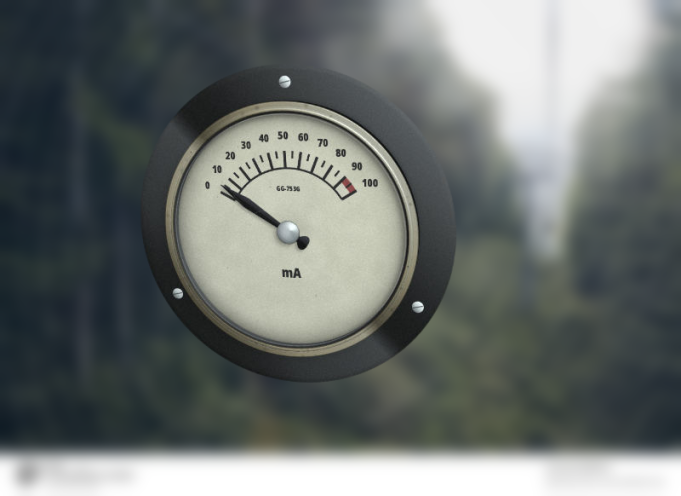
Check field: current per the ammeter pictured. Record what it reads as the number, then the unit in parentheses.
5 (mA)
